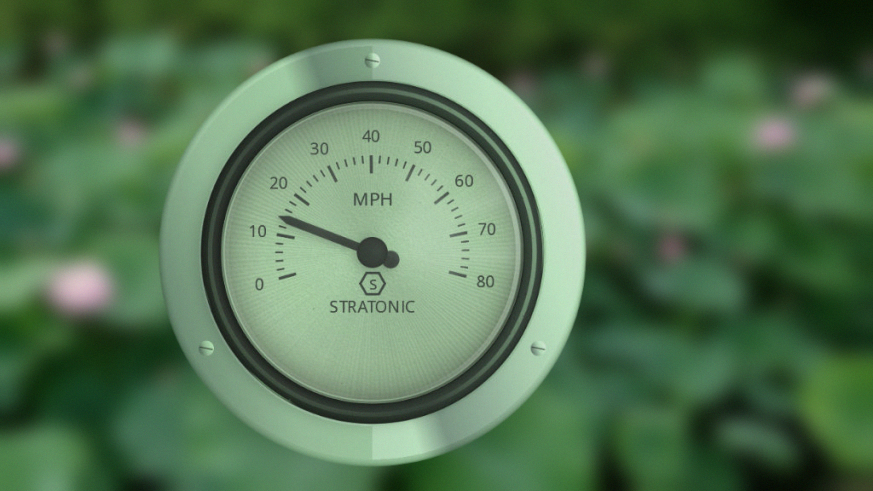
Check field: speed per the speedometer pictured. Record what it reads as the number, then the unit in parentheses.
14 (mph)
